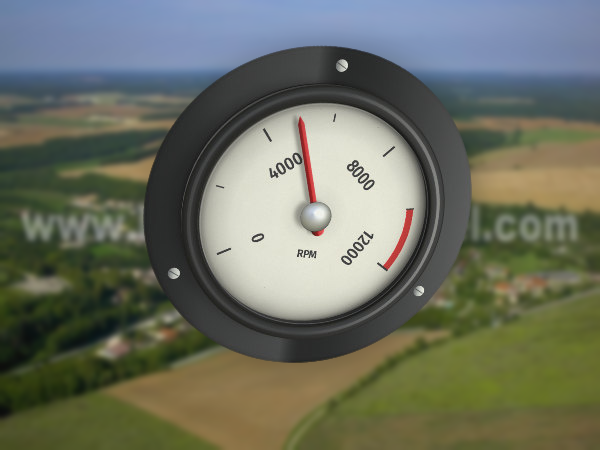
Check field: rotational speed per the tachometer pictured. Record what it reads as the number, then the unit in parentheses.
5000 (rpm)
